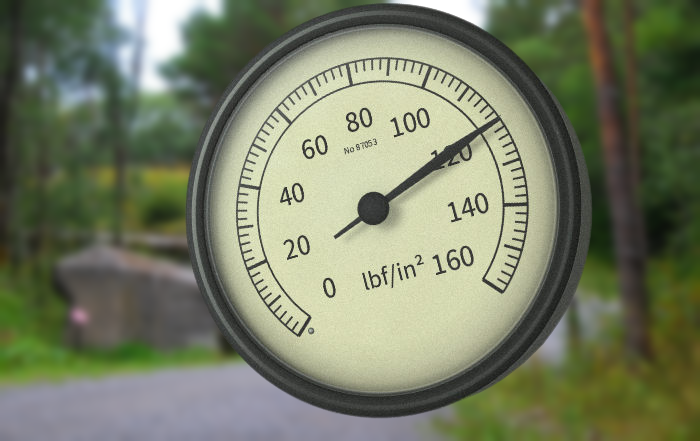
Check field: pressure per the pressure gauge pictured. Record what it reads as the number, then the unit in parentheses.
120 (psi)
